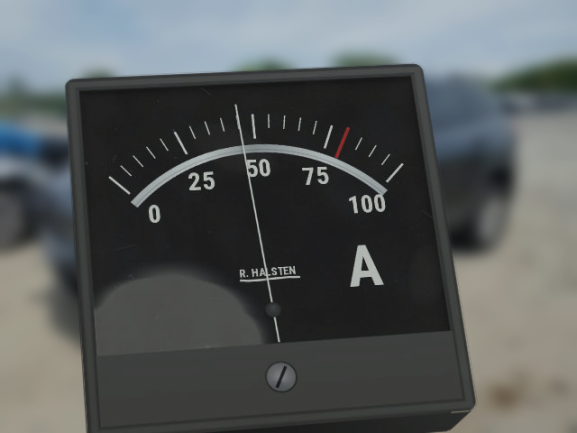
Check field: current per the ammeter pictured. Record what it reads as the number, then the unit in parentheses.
45 (A)
